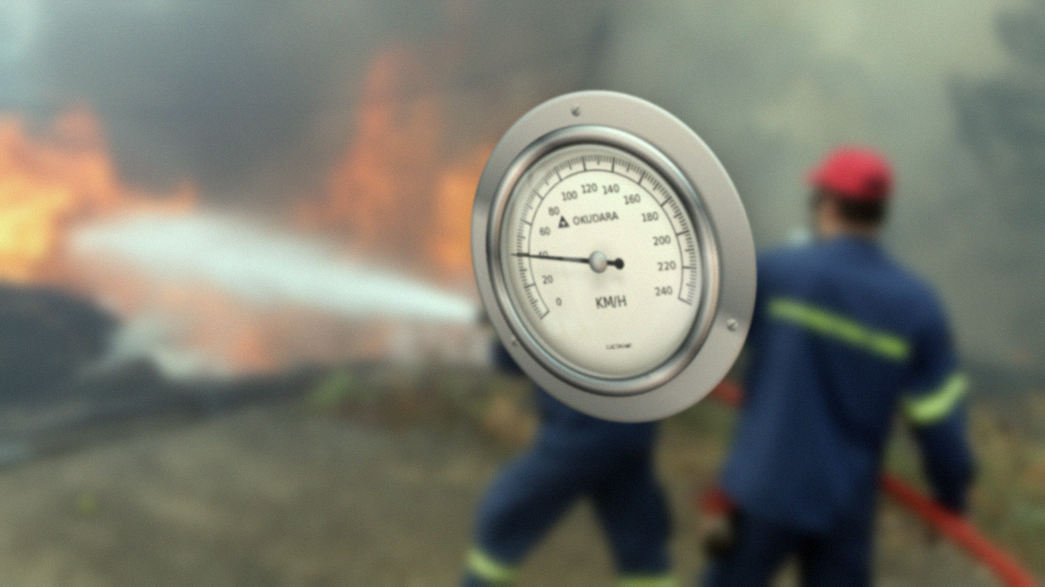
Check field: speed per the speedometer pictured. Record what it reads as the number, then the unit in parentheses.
40 (km/h)
